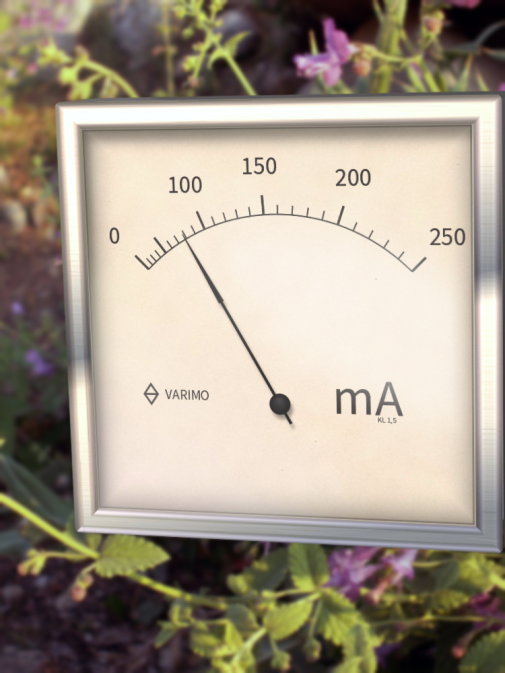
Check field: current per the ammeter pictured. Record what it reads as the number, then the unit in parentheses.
80 (mA)
